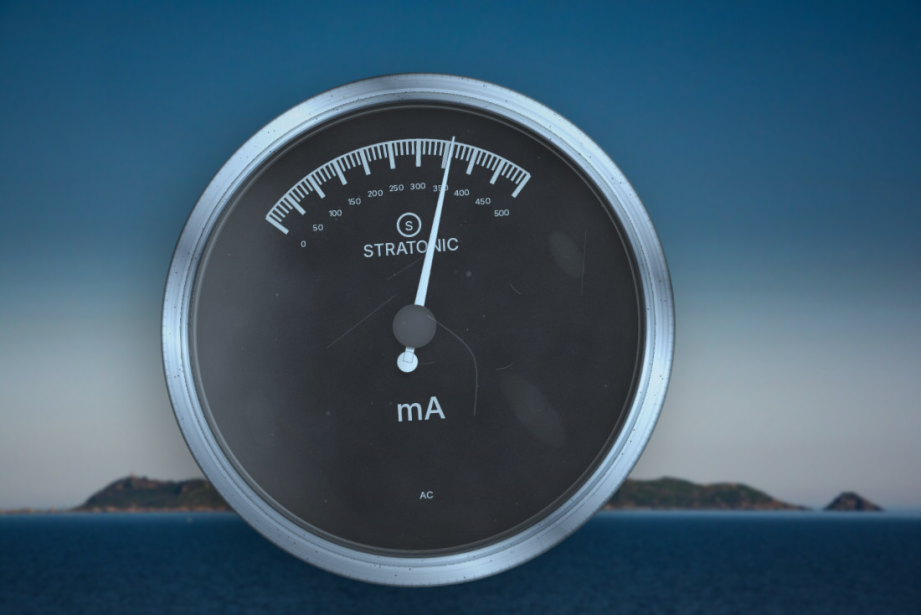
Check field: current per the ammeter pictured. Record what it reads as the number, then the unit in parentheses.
360 (mA)
